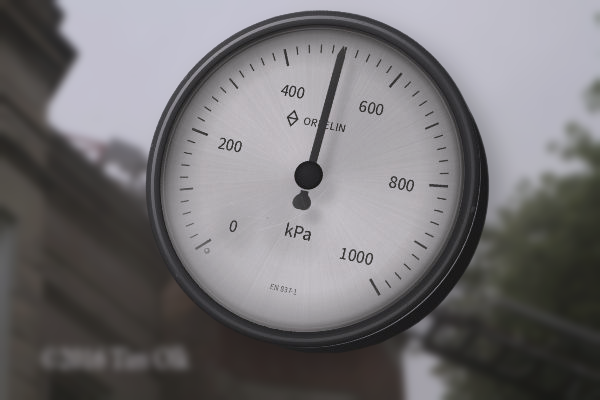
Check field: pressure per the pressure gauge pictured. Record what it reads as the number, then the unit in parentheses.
500 (kPa)
